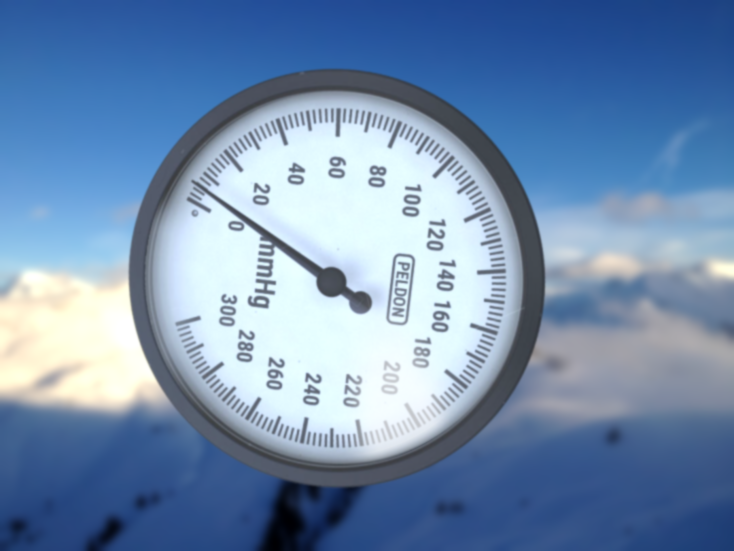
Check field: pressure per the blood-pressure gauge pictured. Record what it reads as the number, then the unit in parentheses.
6 (mmHg)
